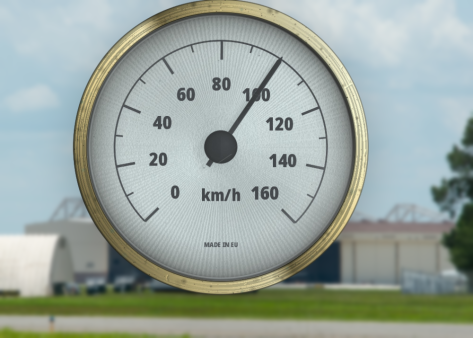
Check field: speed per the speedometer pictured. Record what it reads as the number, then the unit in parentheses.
100 (km/h)
